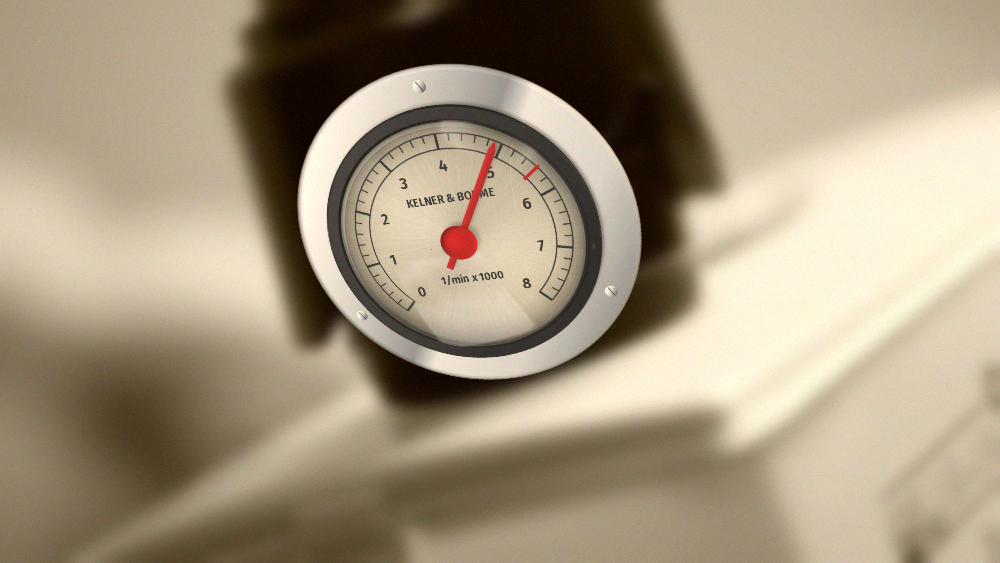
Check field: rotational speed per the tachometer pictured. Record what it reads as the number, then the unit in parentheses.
4900 (rpm)
